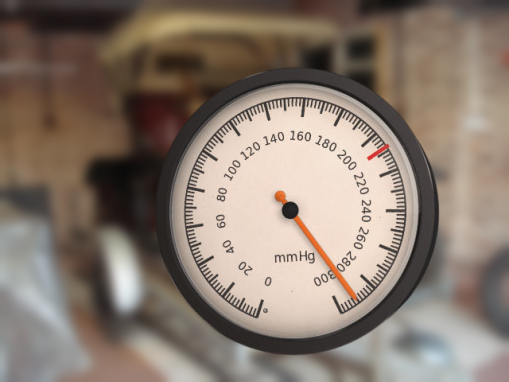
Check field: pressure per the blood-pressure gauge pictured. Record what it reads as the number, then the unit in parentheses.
290 (mmHg)
